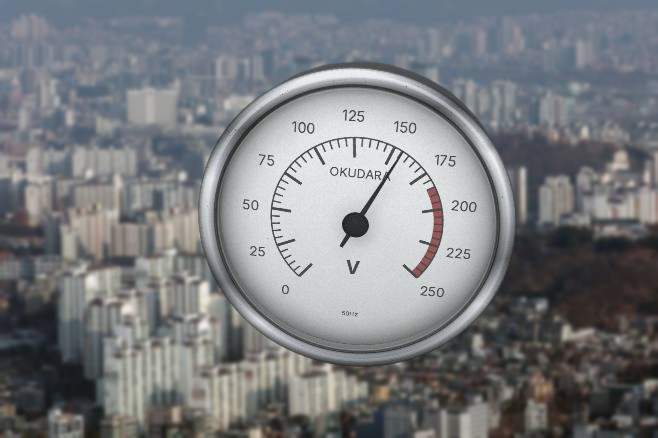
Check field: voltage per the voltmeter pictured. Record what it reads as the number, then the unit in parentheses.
155 (V)
